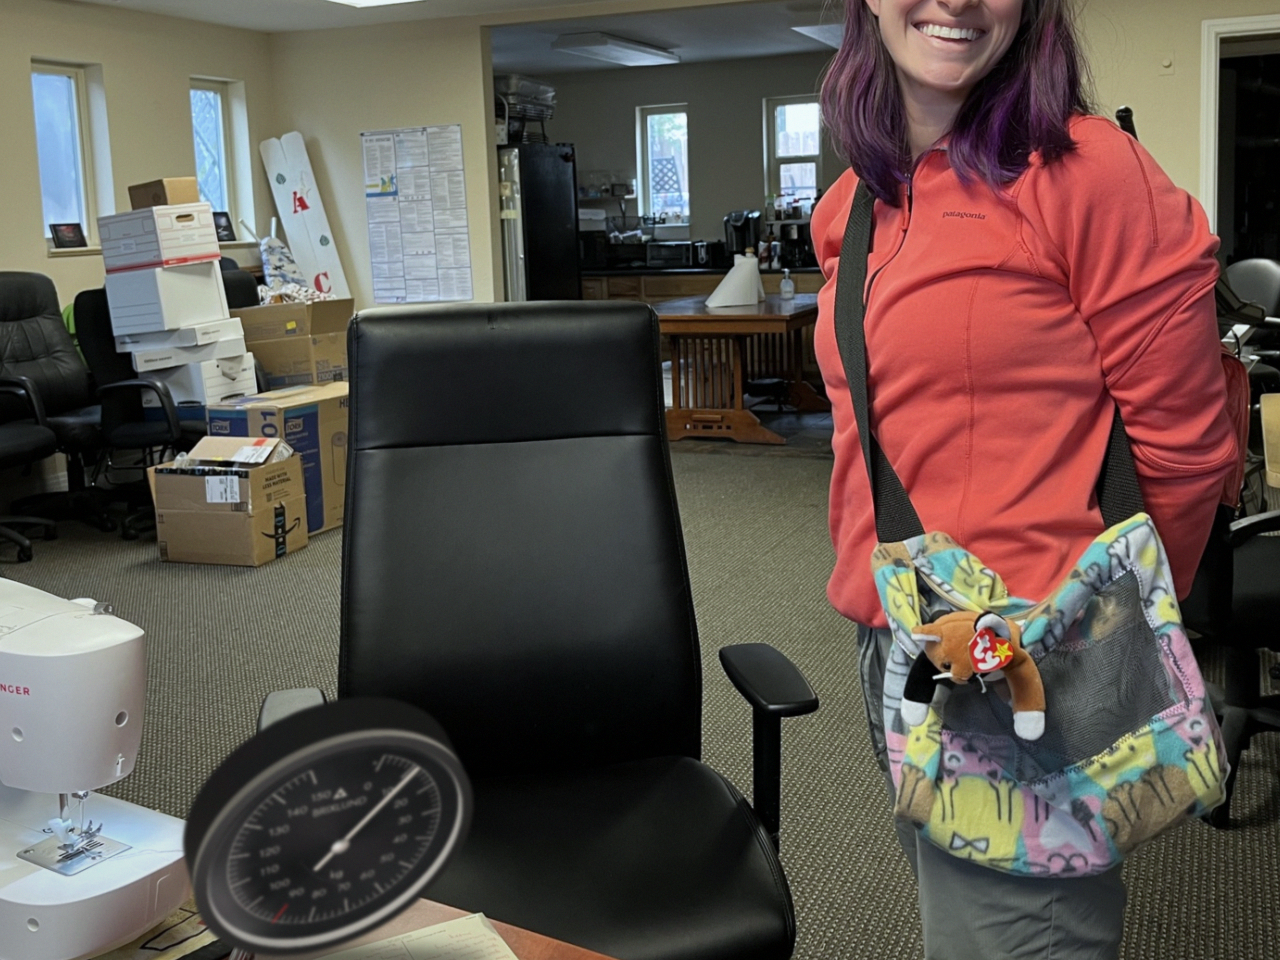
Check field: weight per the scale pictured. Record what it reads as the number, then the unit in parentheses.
10 (kg)
